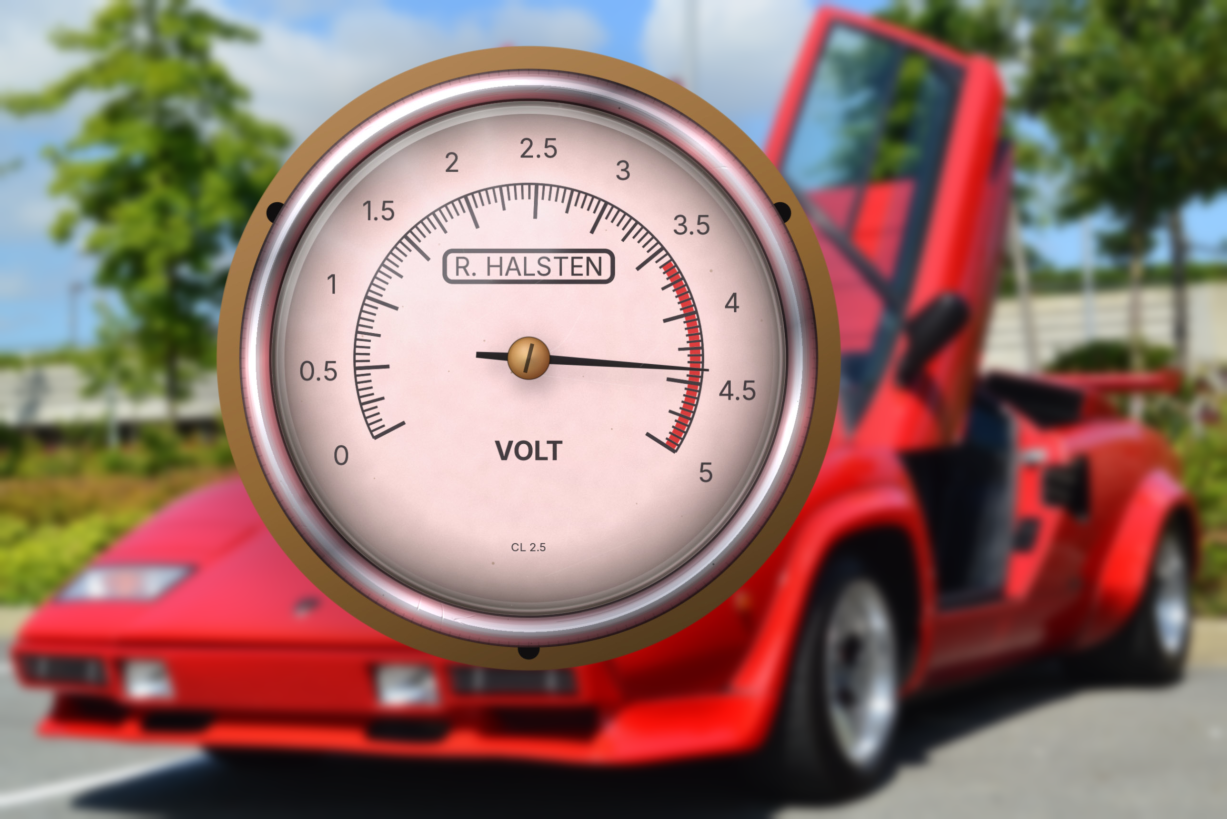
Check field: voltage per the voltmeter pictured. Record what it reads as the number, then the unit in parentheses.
4.4 (V)
